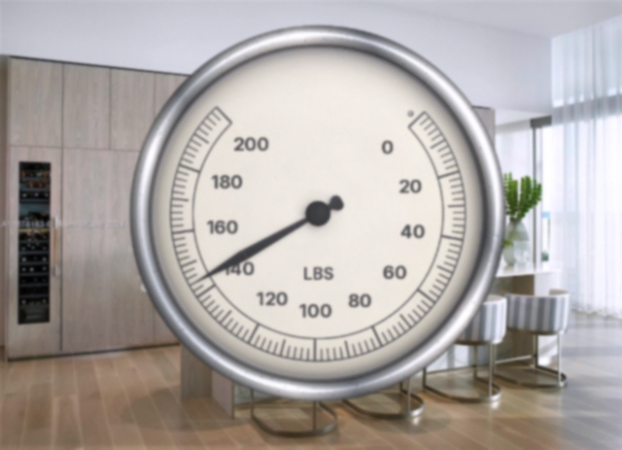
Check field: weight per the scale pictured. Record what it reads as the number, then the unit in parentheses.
144 (lb)
